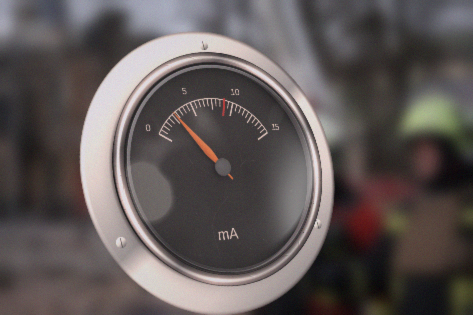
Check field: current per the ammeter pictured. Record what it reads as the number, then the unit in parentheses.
2.5 (mA)
